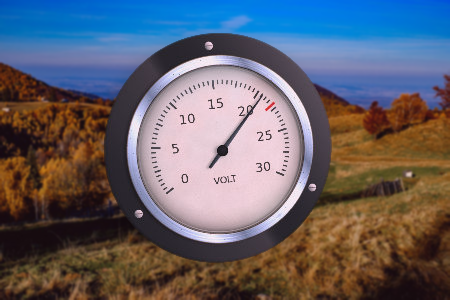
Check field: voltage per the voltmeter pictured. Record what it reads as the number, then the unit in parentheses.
20.5 (V)
